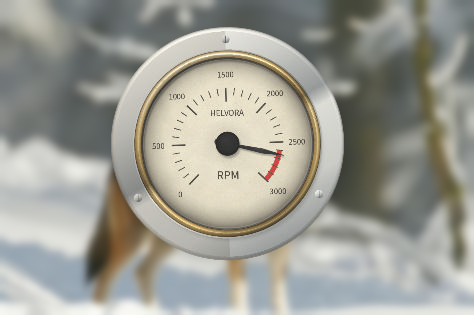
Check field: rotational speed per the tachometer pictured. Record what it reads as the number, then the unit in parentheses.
2650 (rpm)
